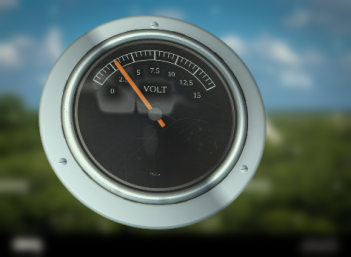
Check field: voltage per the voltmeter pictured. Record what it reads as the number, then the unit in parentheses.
3 (V)
